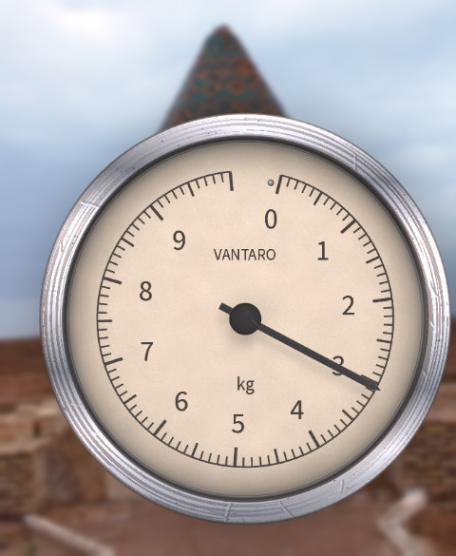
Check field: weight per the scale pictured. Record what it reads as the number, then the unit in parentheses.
3.05 (kg)
